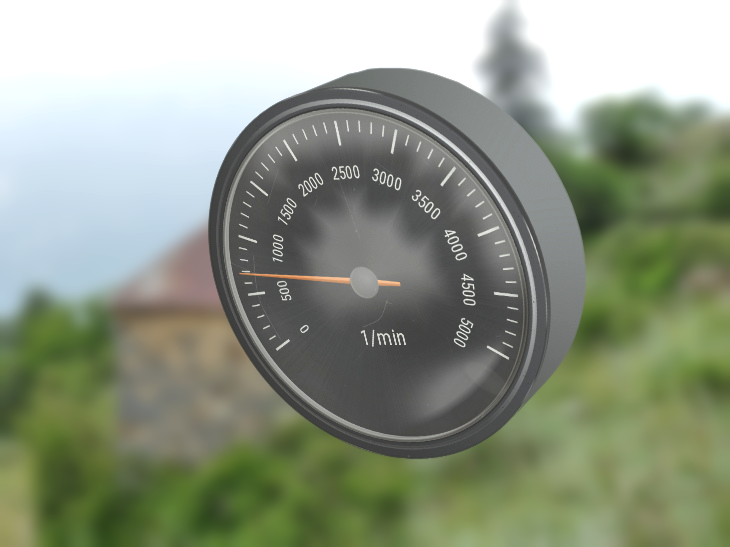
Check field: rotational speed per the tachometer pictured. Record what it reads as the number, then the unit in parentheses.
700 (rpm)
